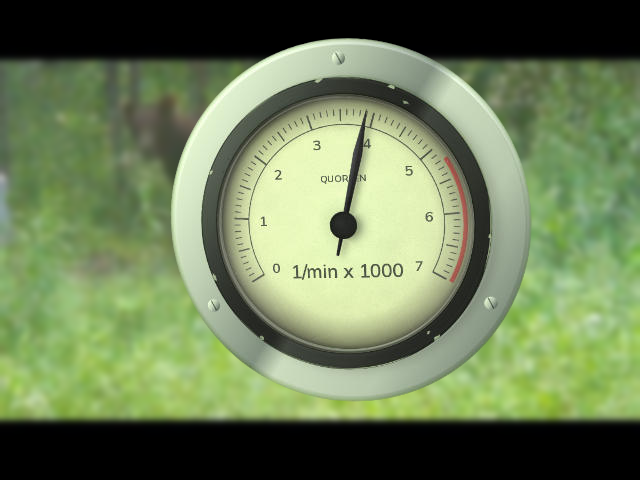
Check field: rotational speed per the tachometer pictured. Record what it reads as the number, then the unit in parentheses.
3900 (rpm)
